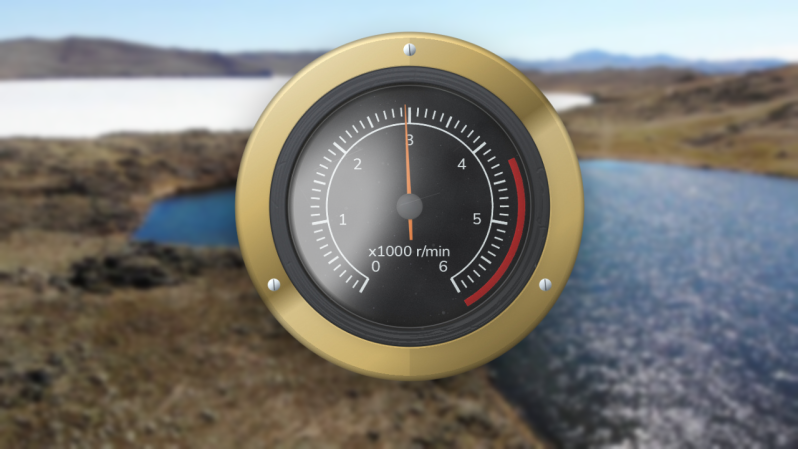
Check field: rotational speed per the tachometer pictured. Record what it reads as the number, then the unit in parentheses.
2950 (rpm)
